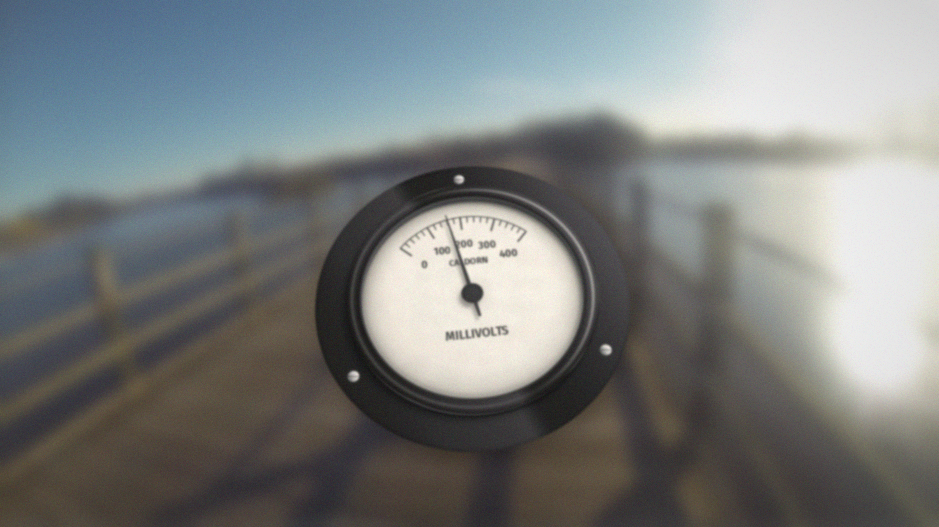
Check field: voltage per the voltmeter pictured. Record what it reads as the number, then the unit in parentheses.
160 (mV)
